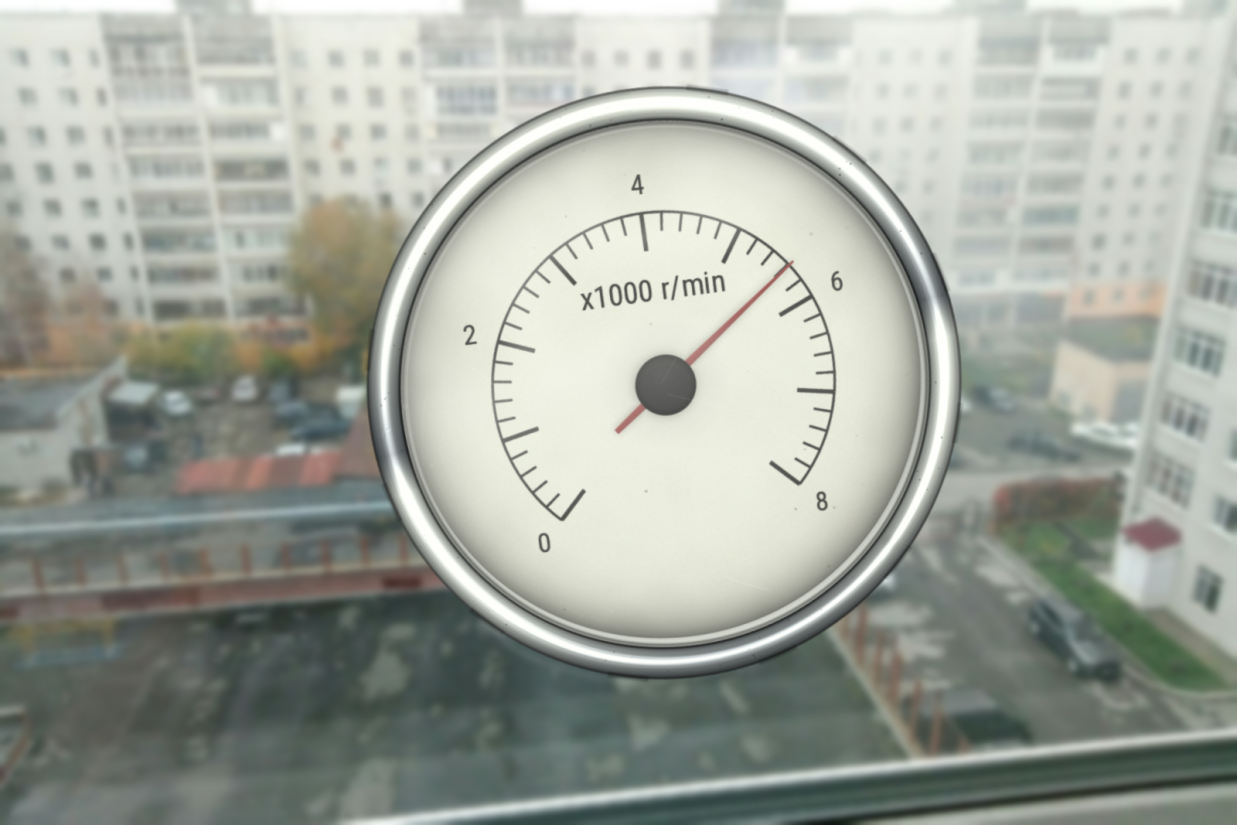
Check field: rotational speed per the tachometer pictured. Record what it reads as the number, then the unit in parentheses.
5600 (rpm)
